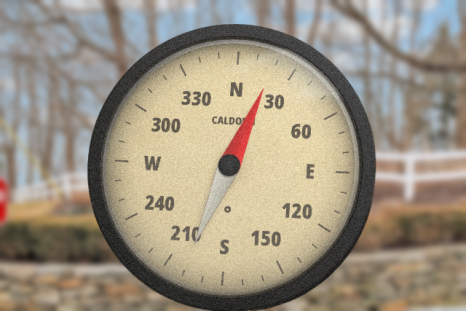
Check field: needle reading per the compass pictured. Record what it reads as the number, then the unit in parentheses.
20 (°)
